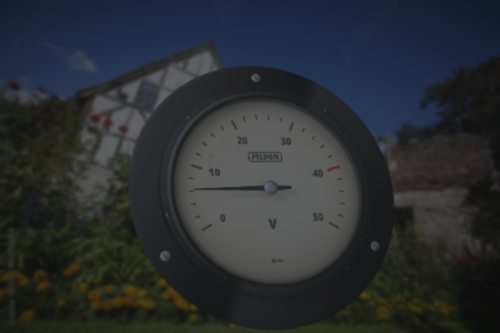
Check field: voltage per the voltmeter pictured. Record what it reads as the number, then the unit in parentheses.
6 (V)
